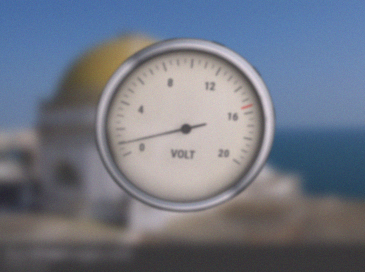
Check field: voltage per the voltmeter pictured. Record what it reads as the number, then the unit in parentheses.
1 (V)
